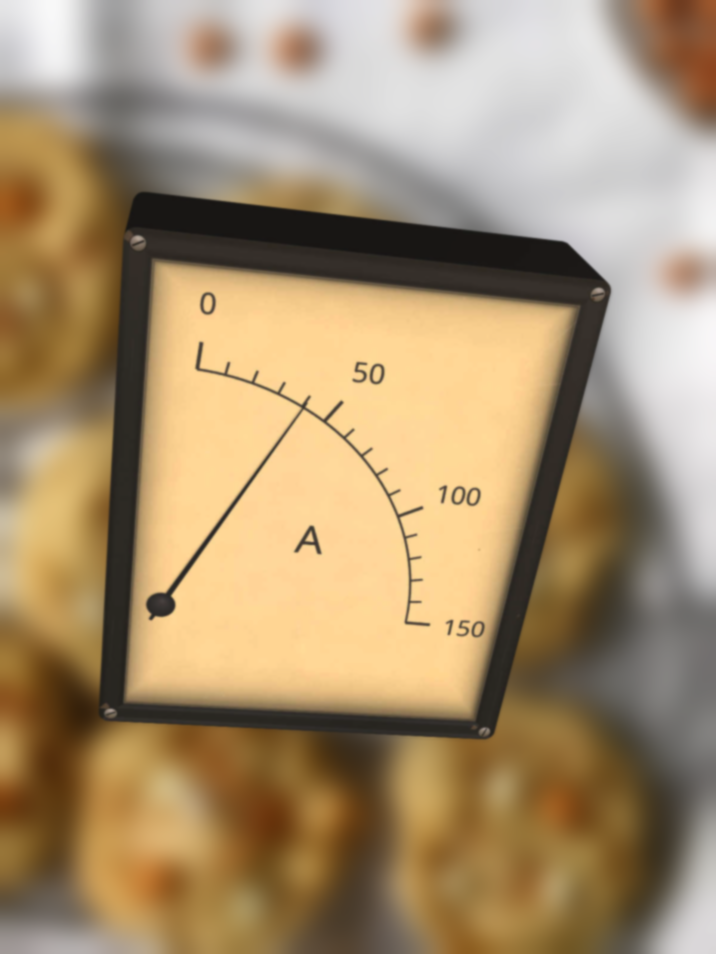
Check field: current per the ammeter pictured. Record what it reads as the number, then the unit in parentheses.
40 (A)
